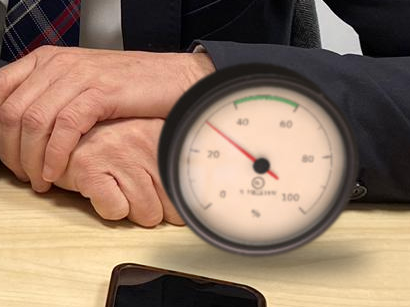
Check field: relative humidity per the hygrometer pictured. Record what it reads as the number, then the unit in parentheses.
30 (%)
